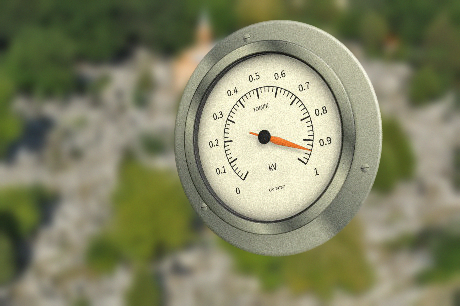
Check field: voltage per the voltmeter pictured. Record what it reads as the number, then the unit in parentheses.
0.94 (kV)
